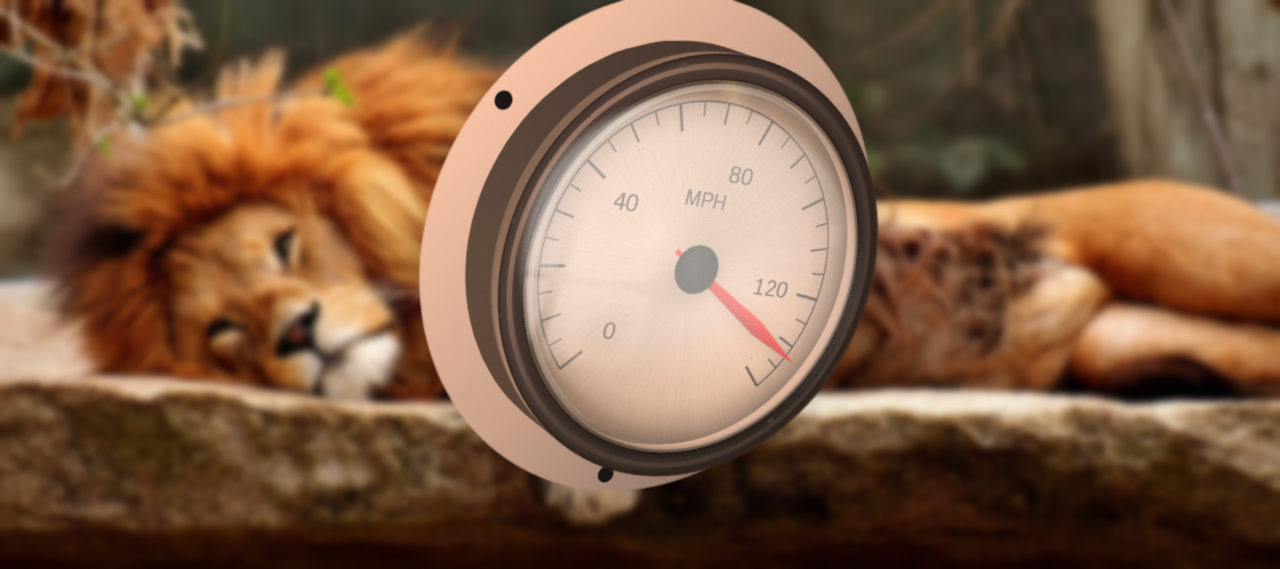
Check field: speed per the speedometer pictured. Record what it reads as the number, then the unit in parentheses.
132.5 (mph)
